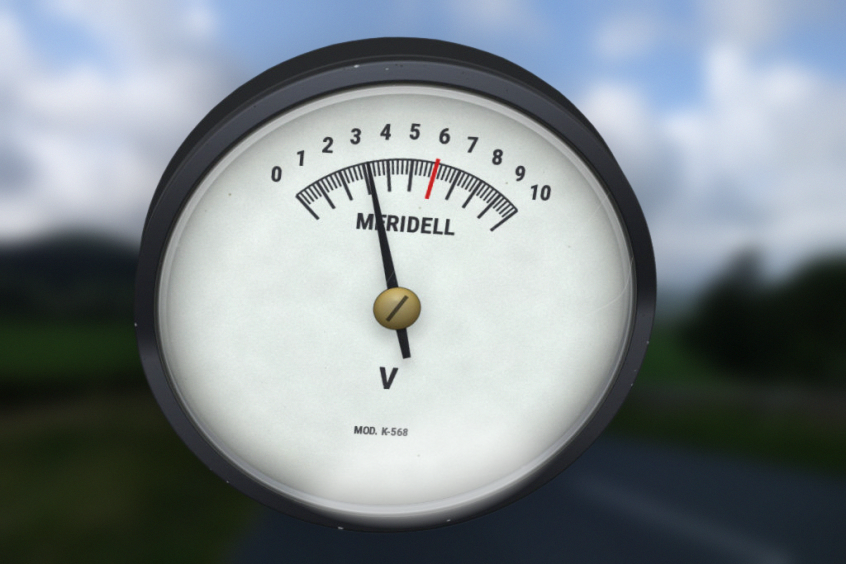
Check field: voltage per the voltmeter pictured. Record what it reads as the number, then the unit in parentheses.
3.2 (V)
